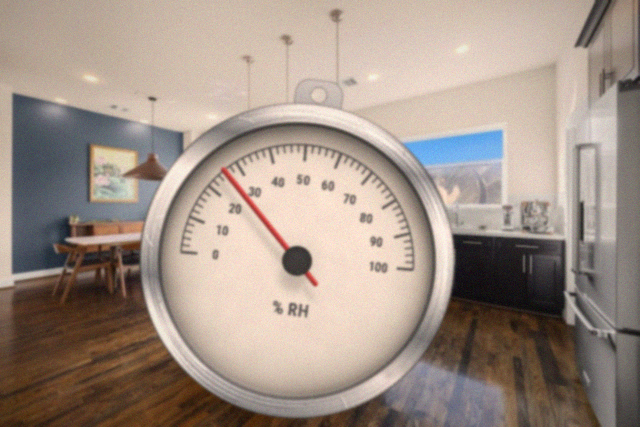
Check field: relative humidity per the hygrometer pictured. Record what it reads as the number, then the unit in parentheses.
26 (%)
